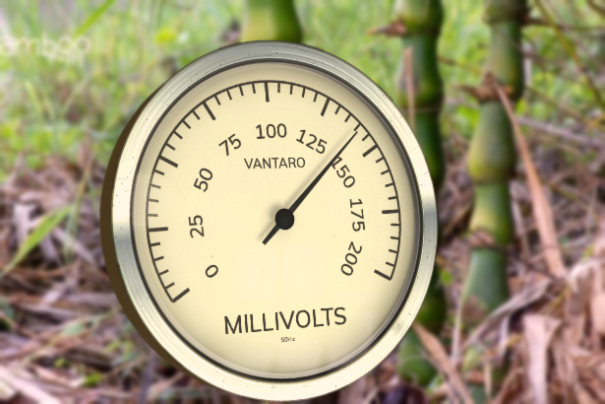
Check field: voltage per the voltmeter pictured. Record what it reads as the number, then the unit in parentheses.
140 (mV)
